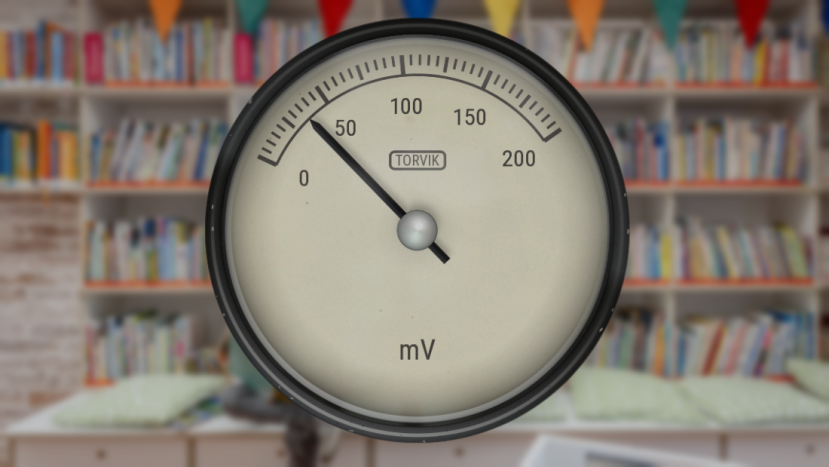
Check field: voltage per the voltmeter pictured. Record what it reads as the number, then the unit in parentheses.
35 (mV)
